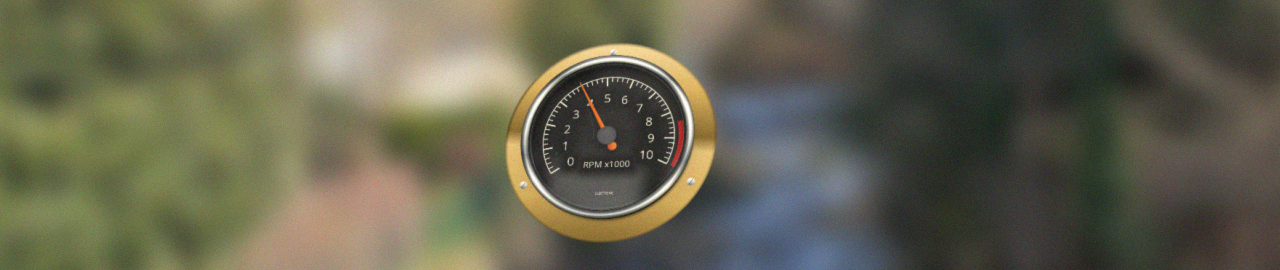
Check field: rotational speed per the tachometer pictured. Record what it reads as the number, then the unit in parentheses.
4000 (rpm)
